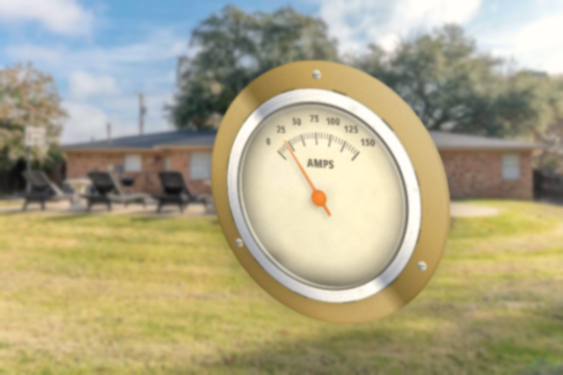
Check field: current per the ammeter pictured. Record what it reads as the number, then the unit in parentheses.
25 (A)
